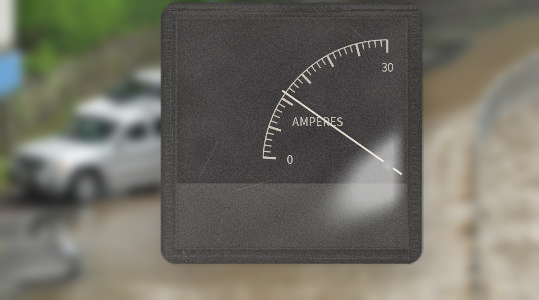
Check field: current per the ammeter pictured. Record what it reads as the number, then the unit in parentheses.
11 (A)
